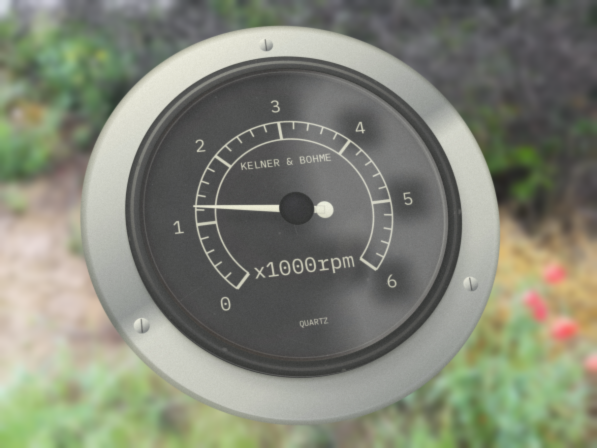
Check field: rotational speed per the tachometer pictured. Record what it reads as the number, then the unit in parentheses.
1200 (rpm)
